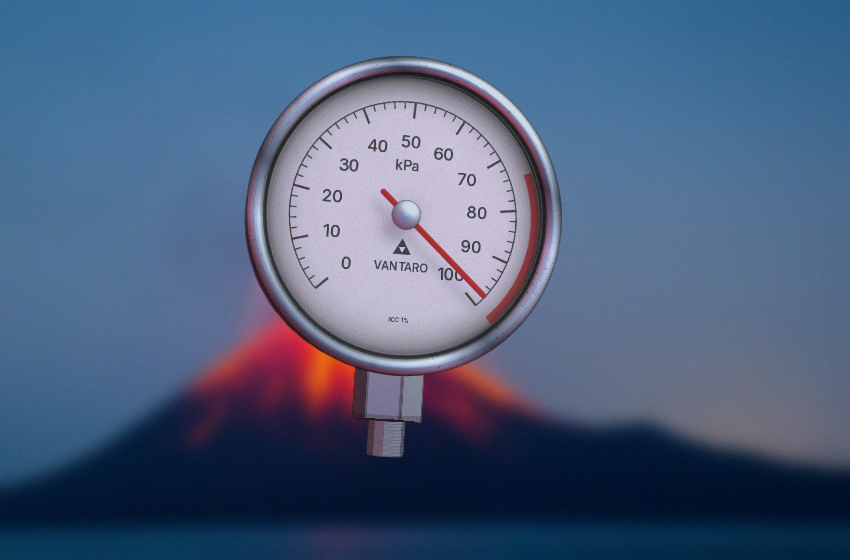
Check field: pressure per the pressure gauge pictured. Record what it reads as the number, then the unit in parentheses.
98 (kPa)
